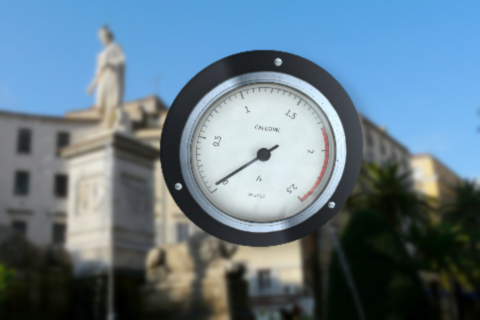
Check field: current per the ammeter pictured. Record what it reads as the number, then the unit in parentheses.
0.05 (A)
